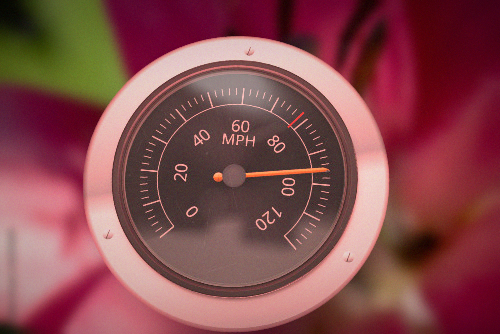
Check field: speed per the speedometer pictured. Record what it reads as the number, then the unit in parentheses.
96 (mph)
